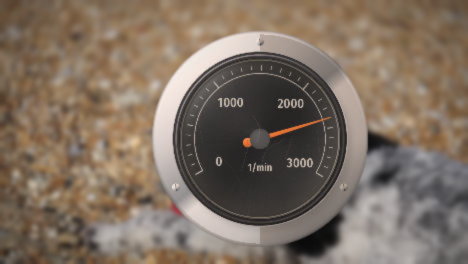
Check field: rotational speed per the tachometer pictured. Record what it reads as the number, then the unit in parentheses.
2400 (rpm)
